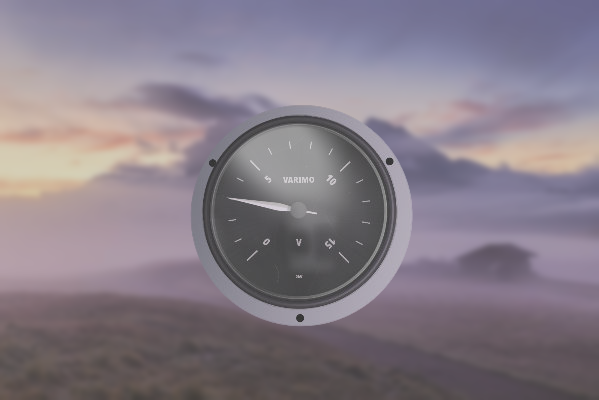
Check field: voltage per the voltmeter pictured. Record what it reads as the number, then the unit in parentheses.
3 (V)
